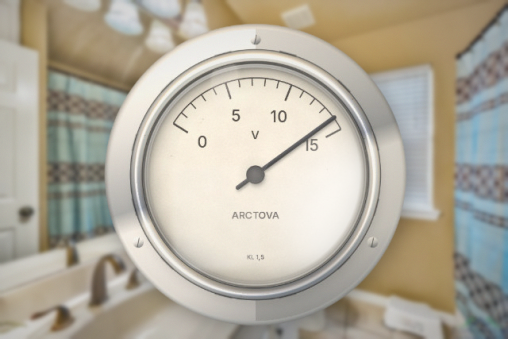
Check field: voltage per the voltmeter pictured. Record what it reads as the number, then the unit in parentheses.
14 (V)
